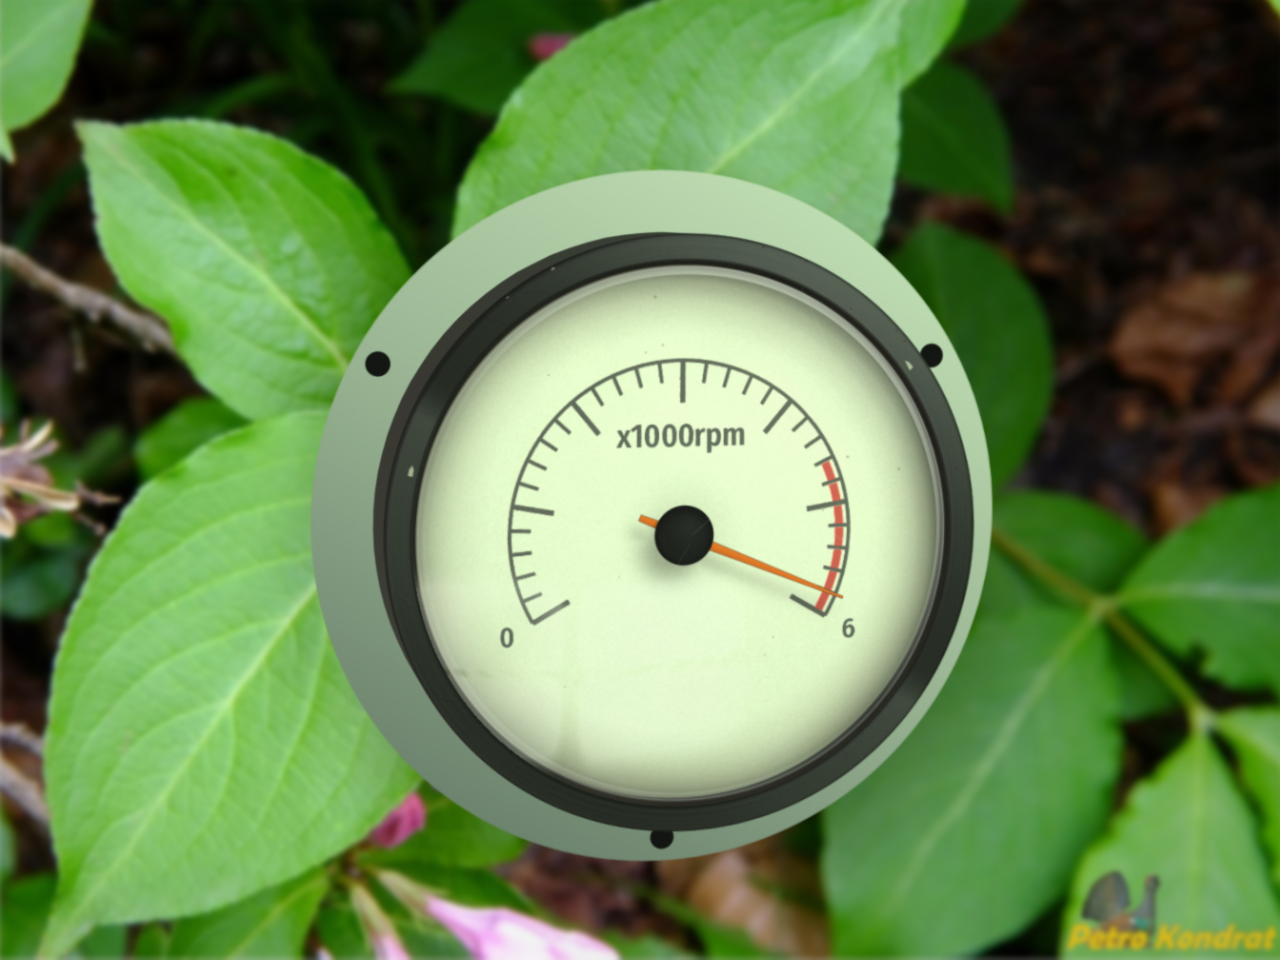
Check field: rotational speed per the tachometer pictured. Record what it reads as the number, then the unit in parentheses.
5800 (rpm)
